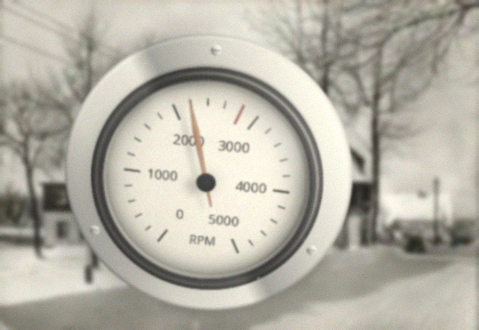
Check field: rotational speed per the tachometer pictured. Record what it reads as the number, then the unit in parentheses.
2200 (rpm)
